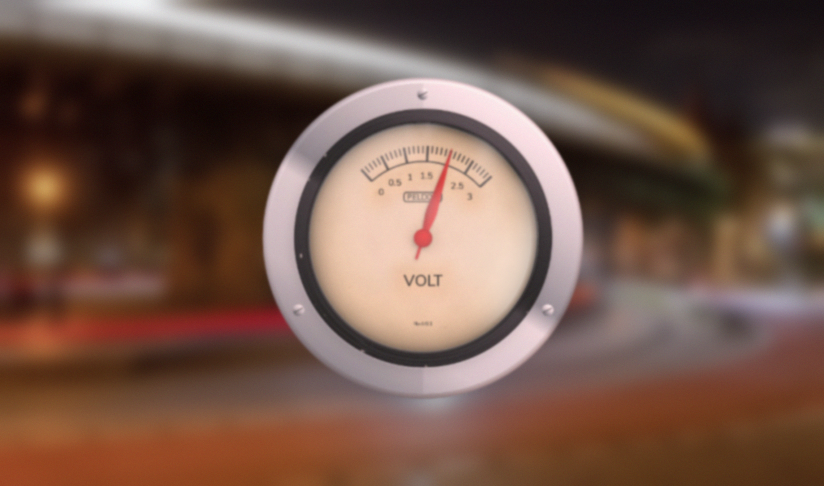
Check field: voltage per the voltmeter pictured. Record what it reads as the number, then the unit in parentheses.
2 (V)
